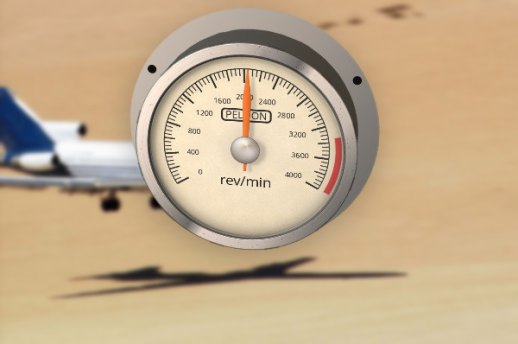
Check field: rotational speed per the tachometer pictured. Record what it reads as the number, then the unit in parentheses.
2050 (rpm)
